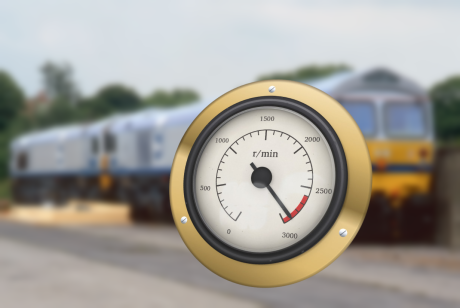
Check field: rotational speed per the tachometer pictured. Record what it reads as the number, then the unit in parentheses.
2900 (rpm)
